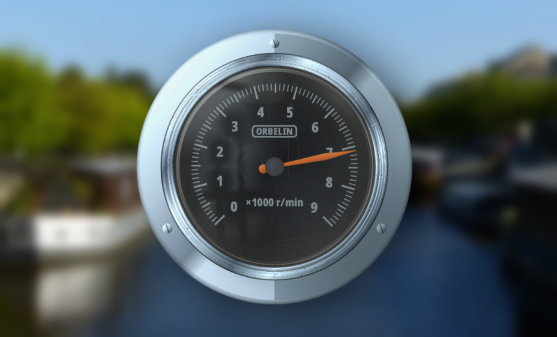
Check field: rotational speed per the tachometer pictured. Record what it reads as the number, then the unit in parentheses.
7100 (rpm)
